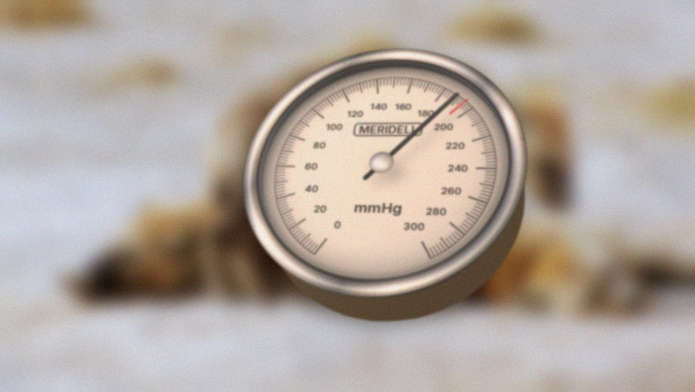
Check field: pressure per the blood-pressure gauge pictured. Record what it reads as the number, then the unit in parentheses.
190 (mmHg)
